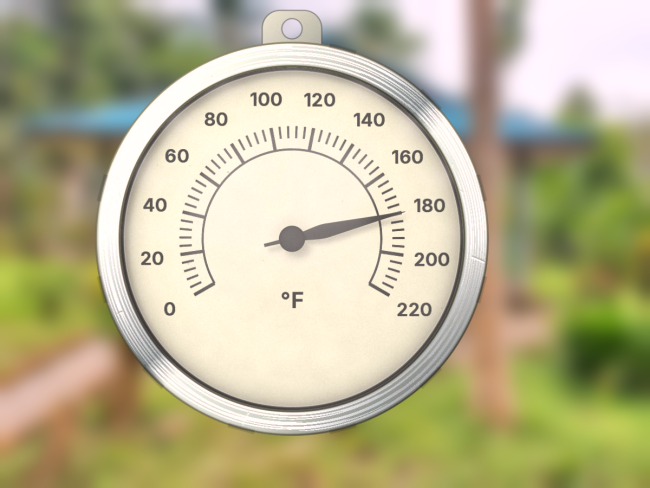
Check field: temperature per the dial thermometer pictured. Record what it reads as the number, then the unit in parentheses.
180 (°F)
